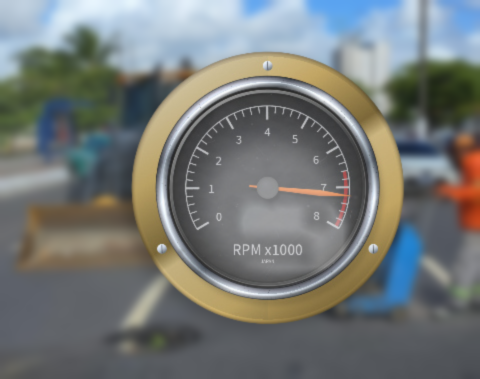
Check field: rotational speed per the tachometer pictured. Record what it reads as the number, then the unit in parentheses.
7200 (rpm)
